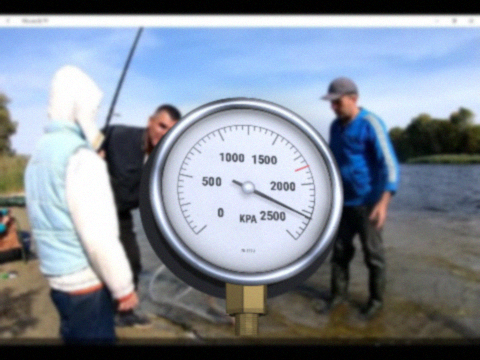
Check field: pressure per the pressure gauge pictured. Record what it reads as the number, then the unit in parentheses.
2300 (kPa)
